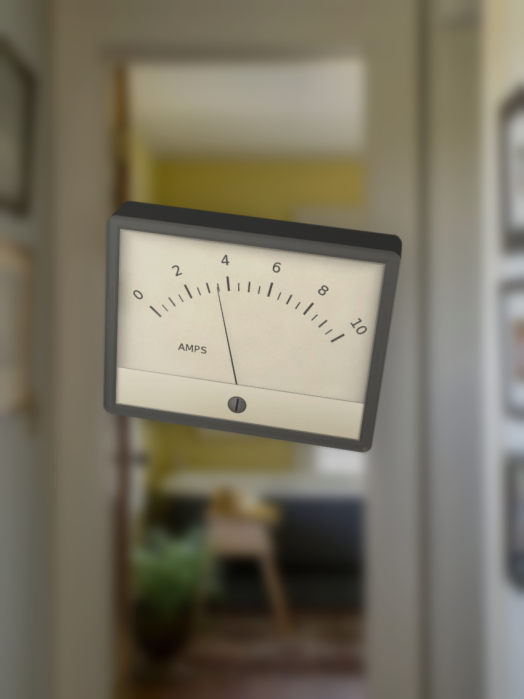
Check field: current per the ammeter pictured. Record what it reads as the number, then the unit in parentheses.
3.5 (A)
